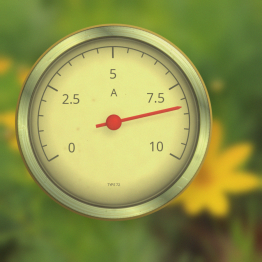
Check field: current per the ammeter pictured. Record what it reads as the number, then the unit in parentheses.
8.25 (A)
